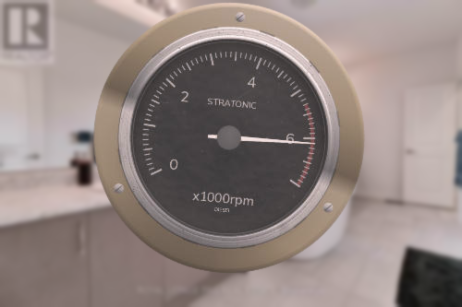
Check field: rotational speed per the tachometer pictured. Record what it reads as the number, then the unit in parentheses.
6100 (rpm)
